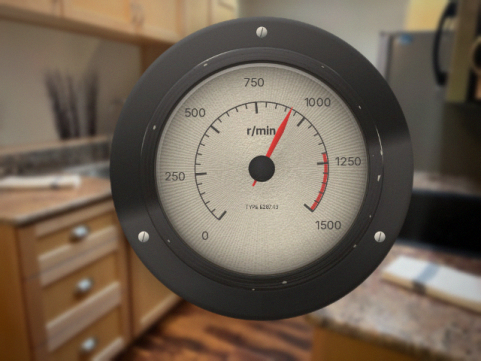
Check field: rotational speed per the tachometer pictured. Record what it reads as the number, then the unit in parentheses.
925 (rpm)
